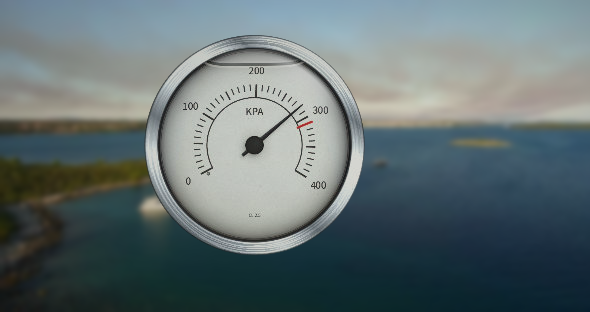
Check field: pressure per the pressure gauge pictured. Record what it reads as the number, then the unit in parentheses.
280 (kPa)
